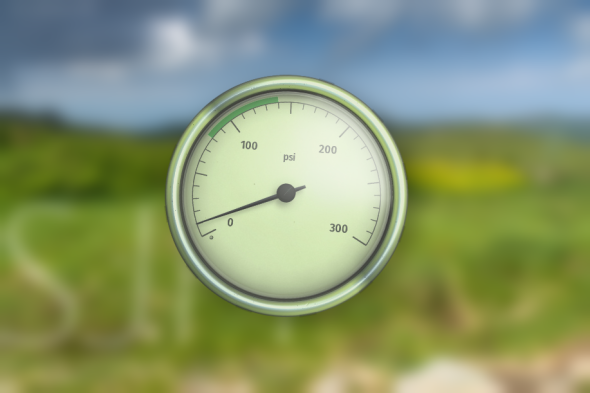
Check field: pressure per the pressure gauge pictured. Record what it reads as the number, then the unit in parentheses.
10 (psi)
